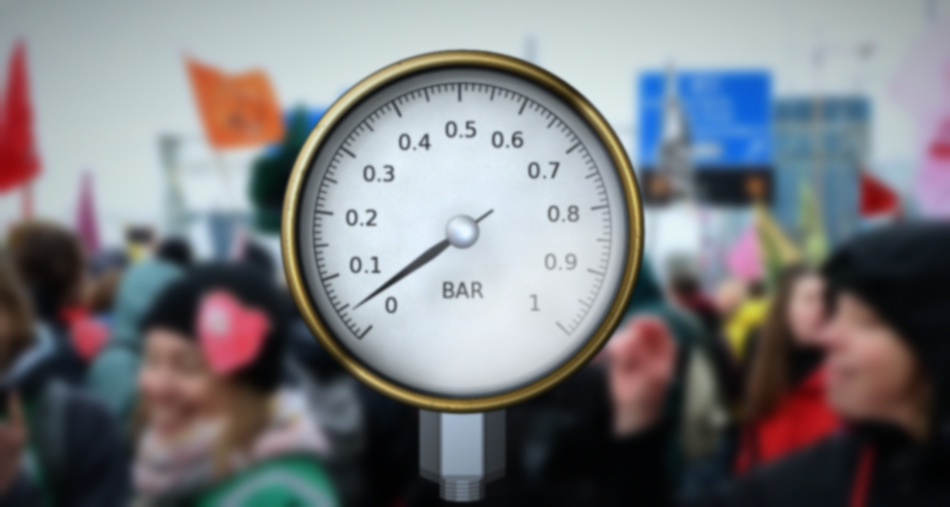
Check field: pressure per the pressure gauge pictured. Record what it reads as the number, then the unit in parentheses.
0.04 (bar)
